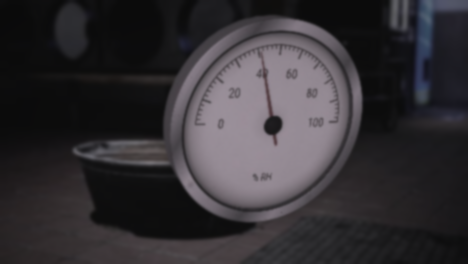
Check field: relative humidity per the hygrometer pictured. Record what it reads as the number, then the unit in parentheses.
40 (%)
